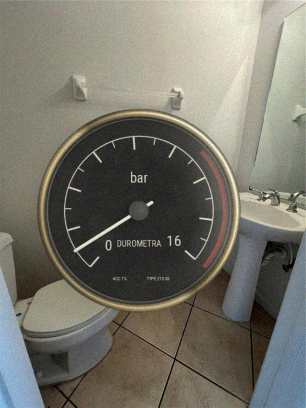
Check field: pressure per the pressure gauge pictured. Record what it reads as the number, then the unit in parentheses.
1 (bar)
